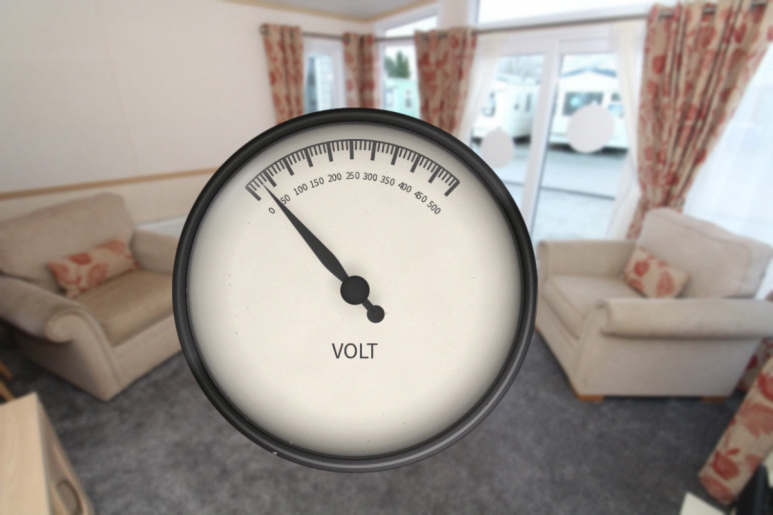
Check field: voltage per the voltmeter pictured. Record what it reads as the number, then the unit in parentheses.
30 (V)
